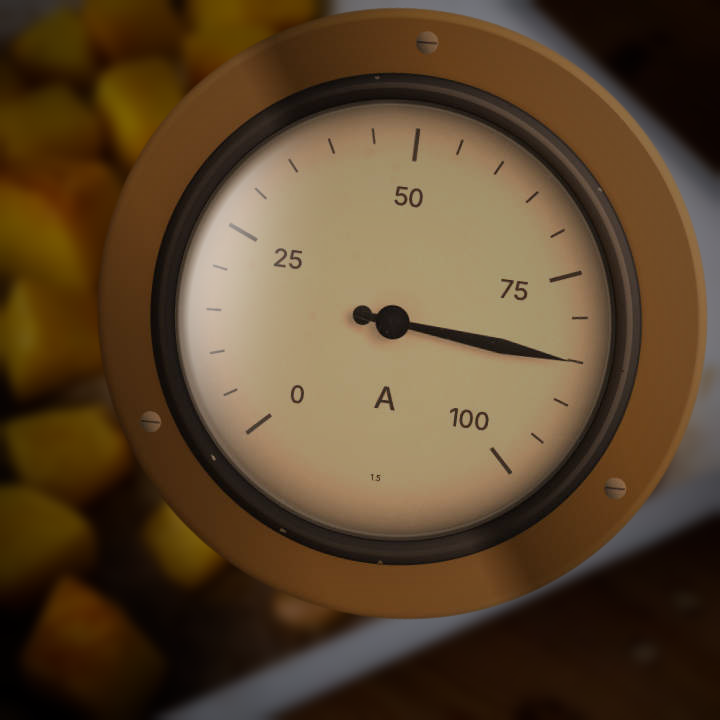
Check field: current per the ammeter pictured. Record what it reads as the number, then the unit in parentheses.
85 (A)
